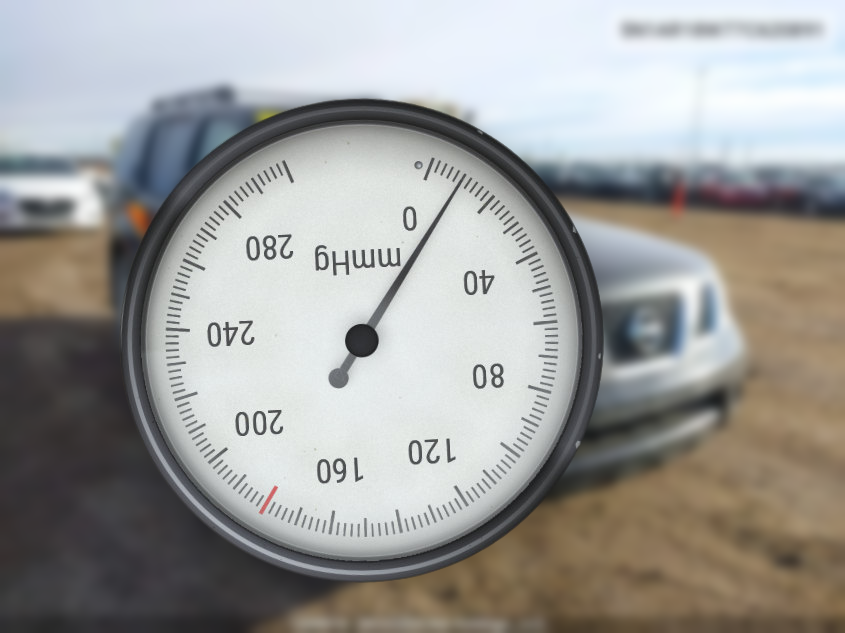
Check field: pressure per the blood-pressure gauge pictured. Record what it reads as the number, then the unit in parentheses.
10 (mmHg)
